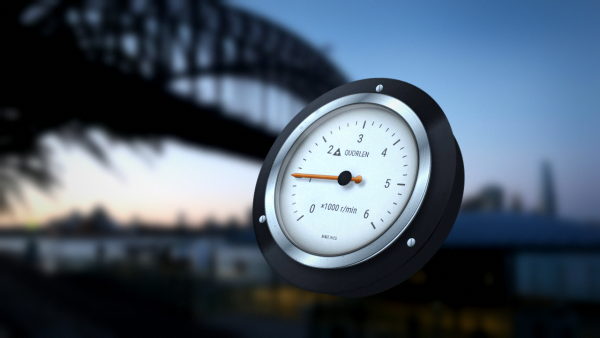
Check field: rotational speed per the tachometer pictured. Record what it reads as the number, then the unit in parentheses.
1000 (rpm)
